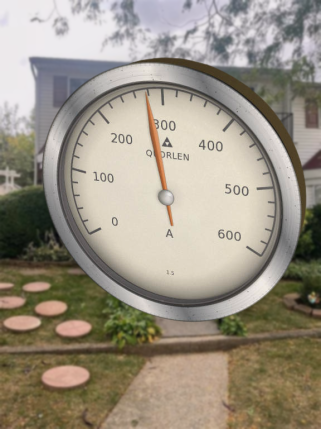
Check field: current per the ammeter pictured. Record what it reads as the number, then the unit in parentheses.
280 (A)
